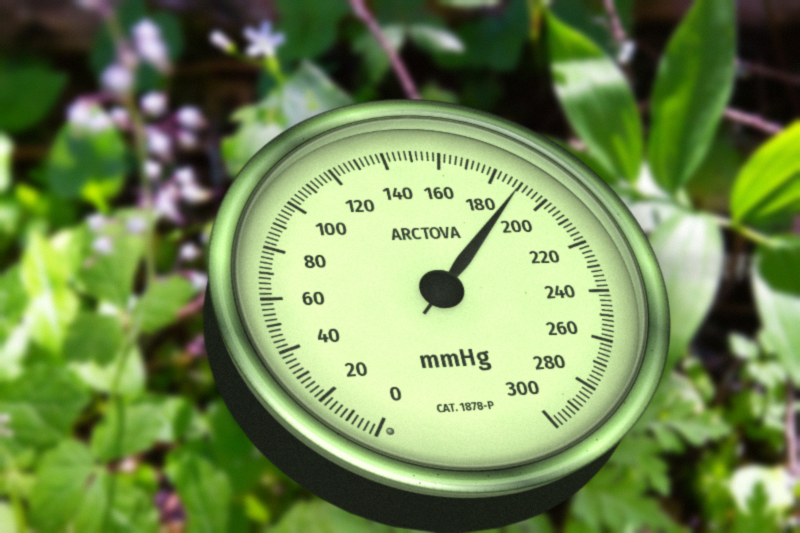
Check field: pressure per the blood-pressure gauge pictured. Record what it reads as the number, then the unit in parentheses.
190 (mmHg)
